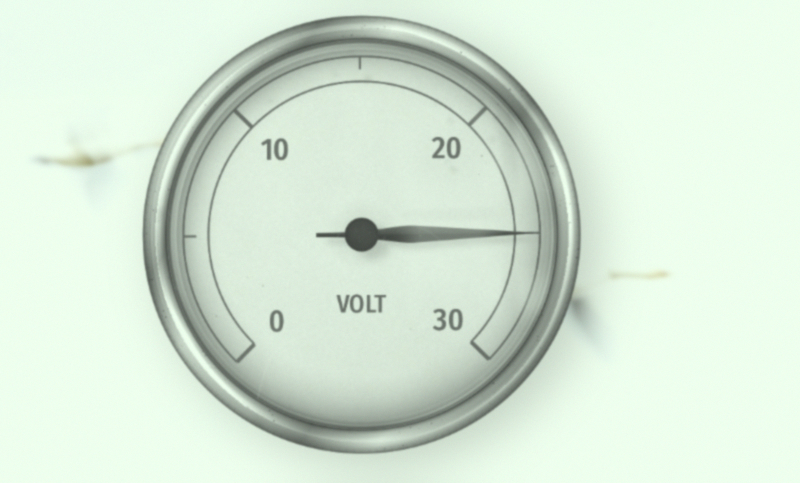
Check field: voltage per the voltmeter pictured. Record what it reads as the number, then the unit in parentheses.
25 (V)
